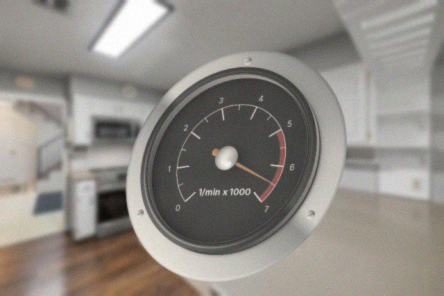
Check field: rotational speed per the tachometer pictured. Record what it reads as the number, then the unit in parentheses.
6500 (rpm)
